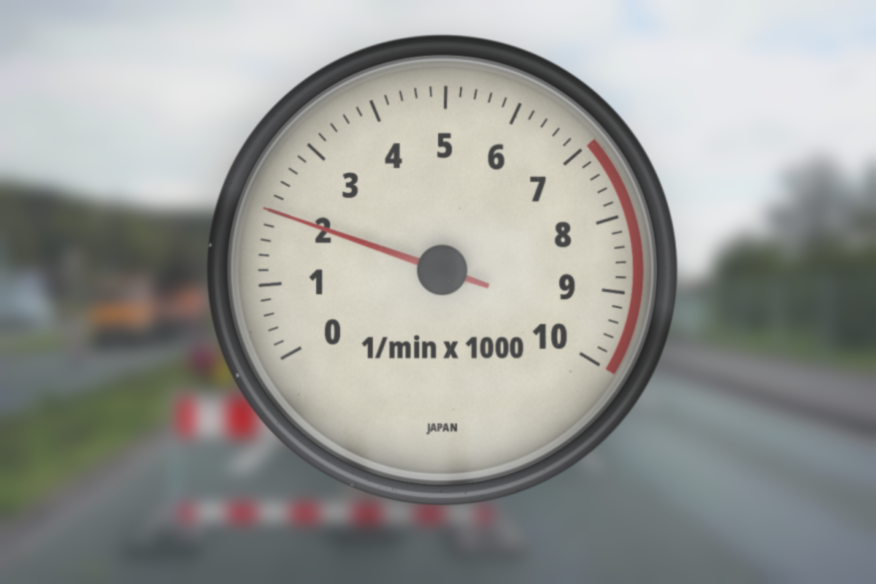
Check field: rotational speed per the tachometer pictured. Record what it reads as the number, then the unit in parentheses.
2000 (rpm)
